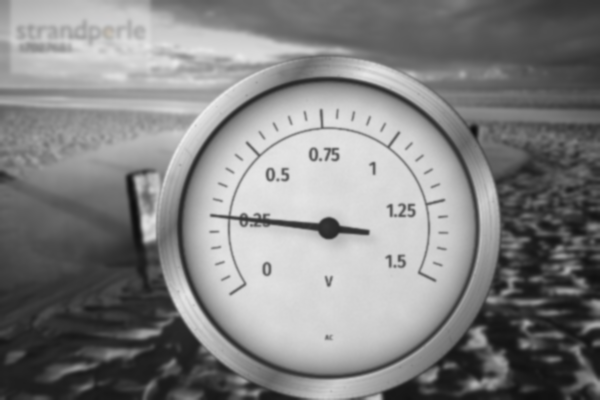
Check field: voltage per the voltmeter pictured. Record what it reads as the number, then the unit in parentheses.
0.25 (V)
